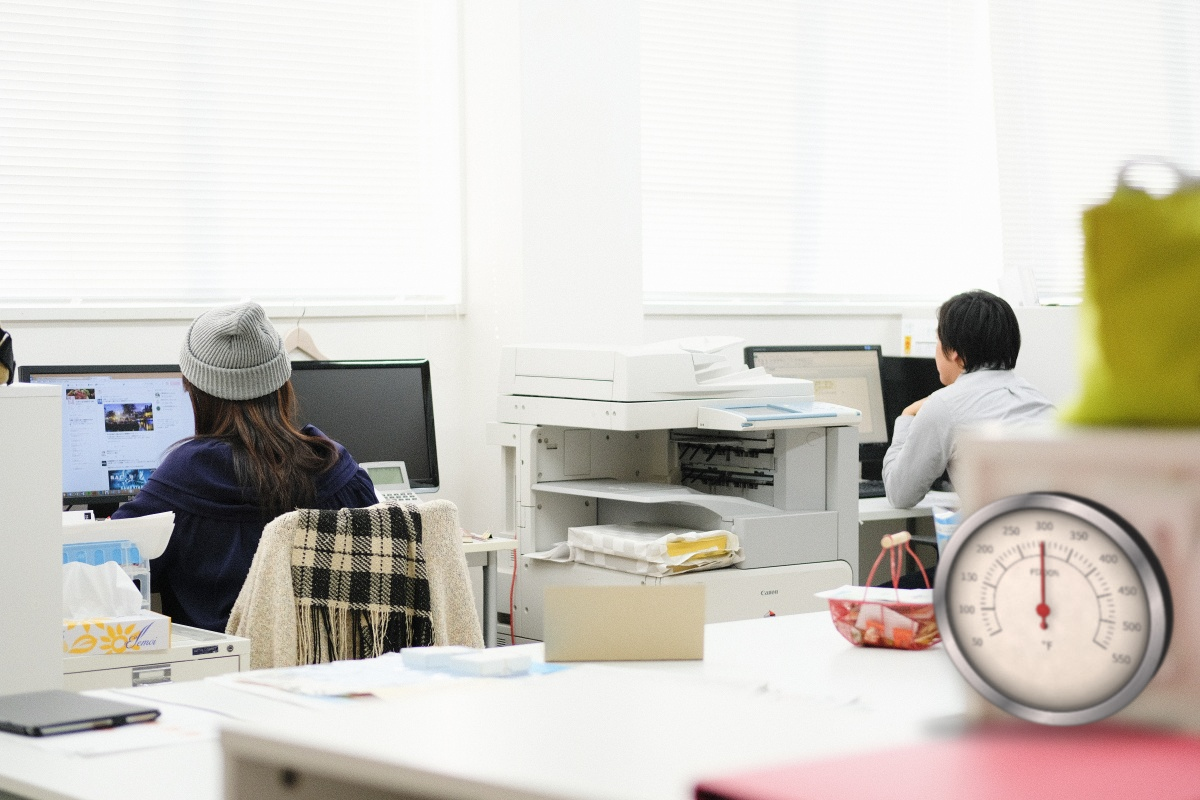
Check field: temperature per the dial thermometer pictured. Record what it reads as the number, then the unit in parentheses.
300 (°F)
